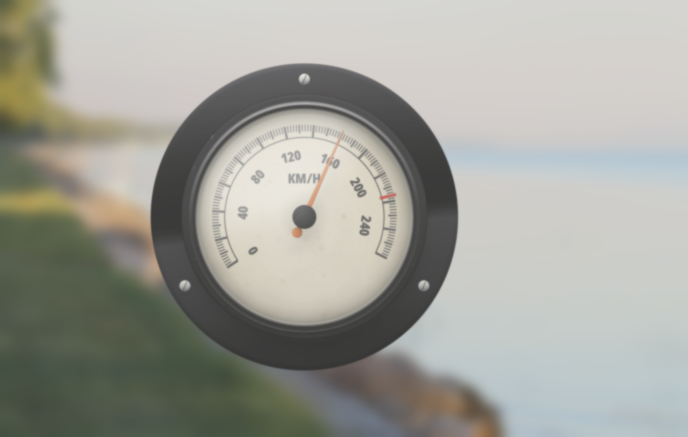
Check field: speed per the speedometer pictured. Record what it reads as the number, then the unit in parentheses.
160 (km/h)
